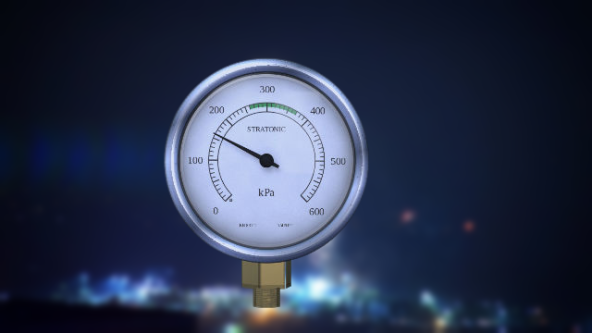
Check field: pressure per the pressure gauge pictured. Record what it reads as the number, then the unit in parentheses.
160 (kPa)
